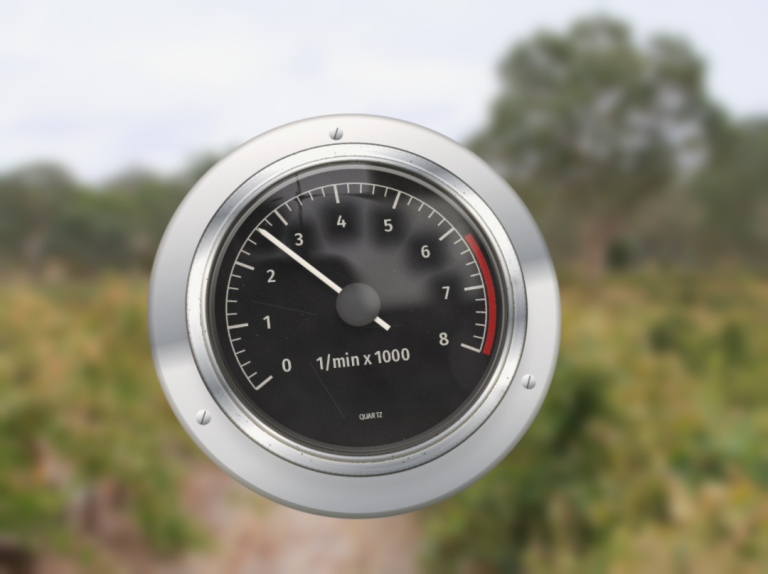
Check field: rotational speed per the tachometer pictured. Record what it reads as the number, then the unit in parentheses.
2600 (rpm)
